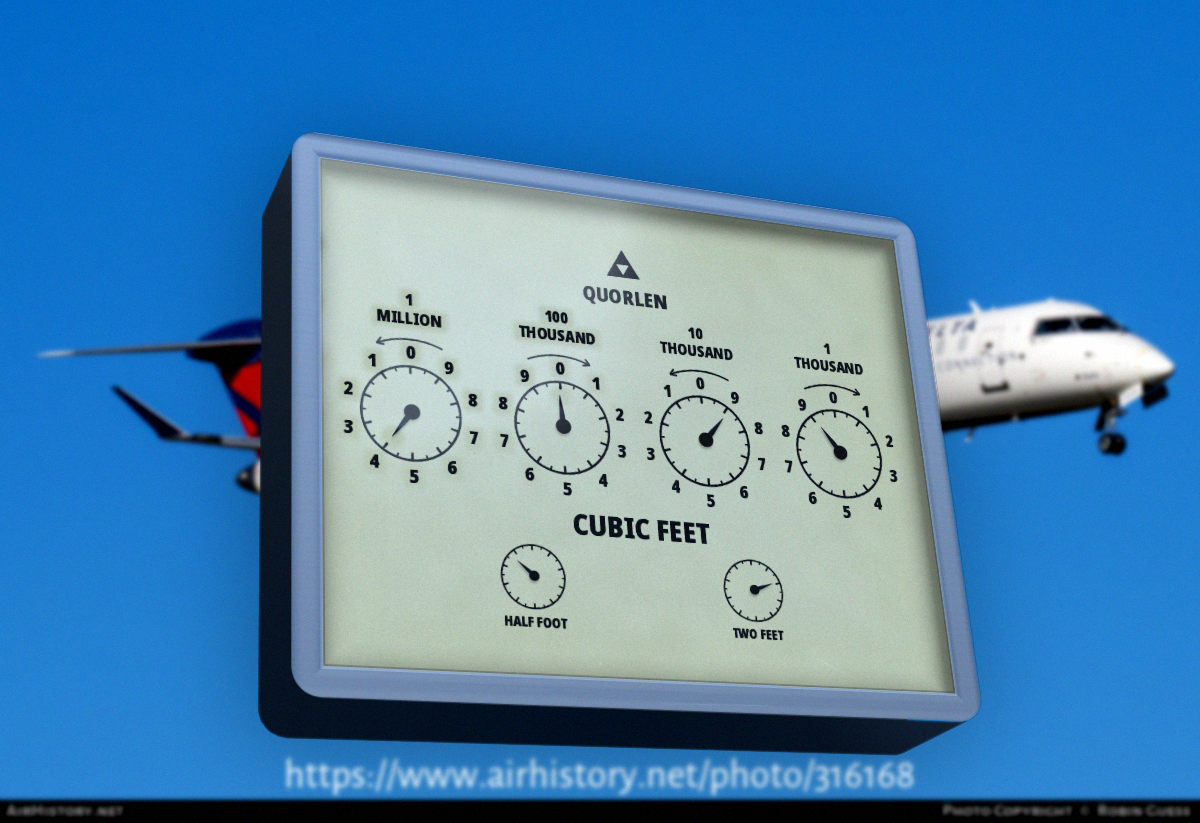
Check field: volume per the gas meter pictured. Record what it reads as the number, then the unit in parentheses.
398900 (ft³)
